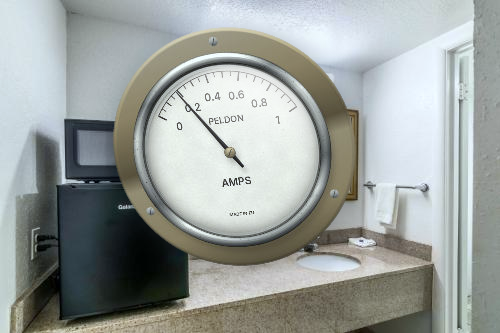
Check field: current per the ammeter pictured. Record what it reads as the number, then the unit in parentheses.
0.2 (A)
